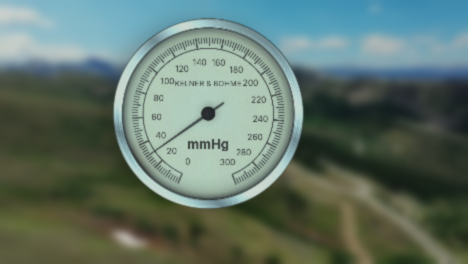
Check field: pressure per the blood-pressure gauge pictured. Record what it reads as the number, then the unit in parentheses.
30 (mmHg)
